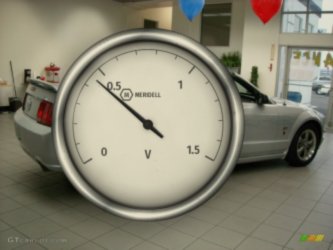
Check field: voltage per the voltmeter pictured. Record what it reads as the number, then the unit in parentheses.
0.45 (V)
